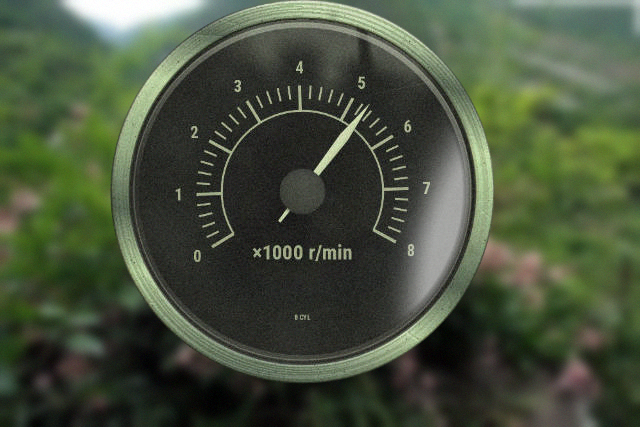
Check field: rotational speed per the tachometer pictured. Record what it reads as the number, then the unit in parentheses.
5300 (rpm)
